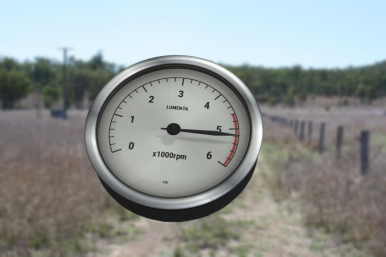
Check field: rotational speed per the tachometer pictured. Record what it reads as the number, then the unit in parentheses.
5200 (rpm)
